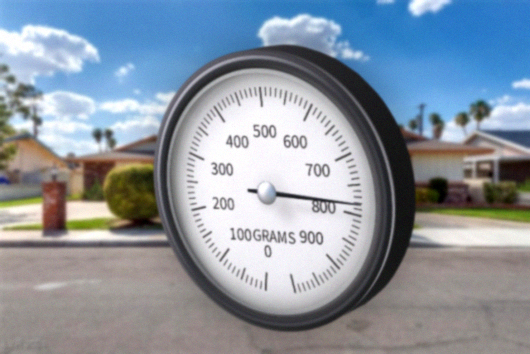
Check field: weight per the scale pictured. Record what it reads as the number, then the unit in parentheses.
780 (g)
